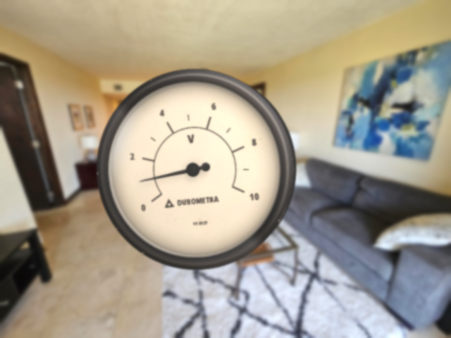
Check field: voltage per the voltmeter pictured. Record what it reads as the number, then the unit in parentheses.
1 (V)
